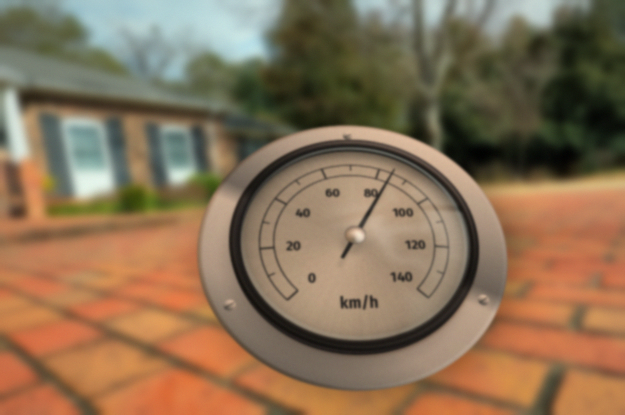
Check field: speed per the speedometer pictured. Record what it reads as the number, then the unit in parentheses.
85 (km/h)
